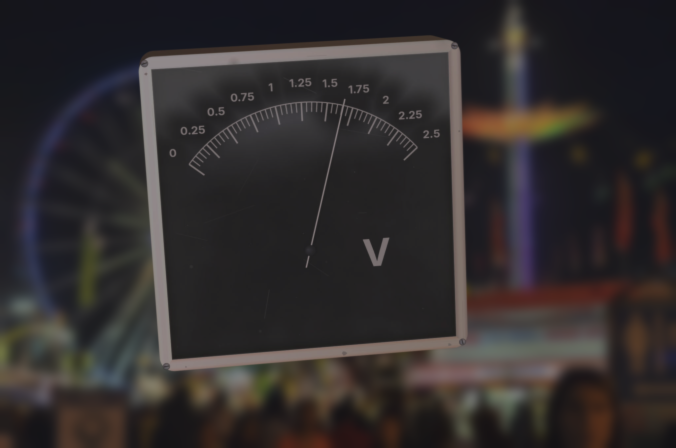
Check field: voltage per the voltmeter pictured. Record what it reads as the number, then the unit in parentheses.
1.65 (V)
